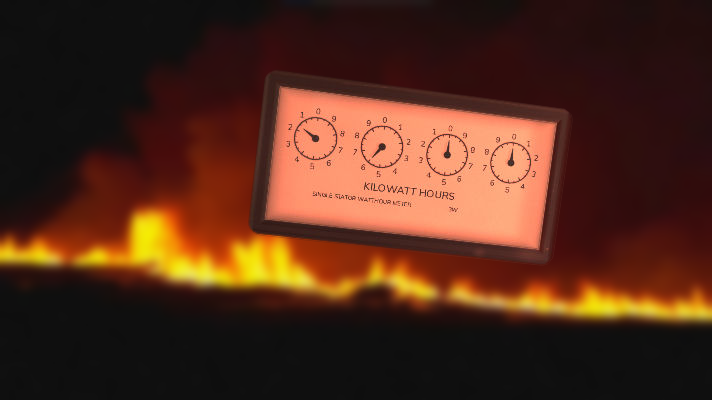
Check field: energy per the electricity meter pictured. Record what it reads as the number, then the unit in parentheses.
1600 (kWh)
